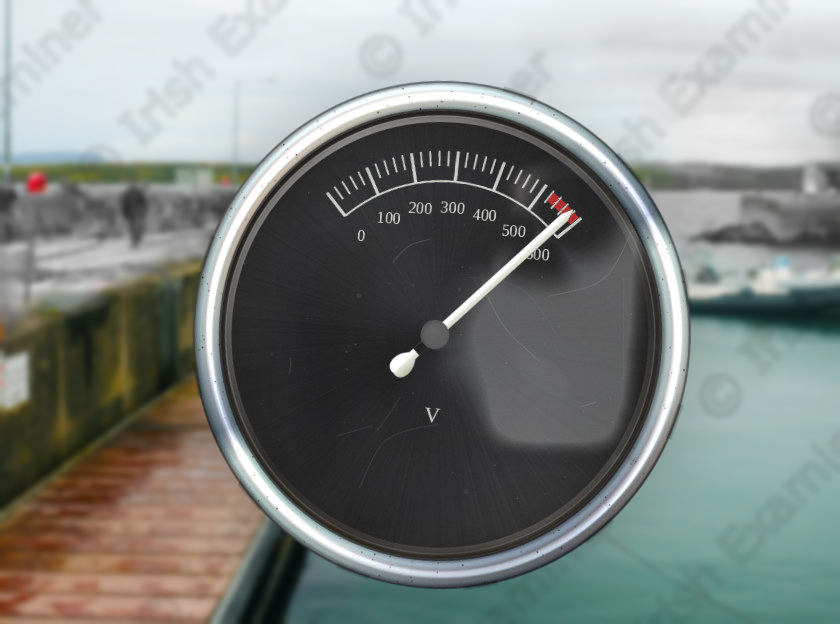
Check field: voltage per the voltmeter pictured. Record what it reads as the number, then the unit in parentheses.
580 (V)
